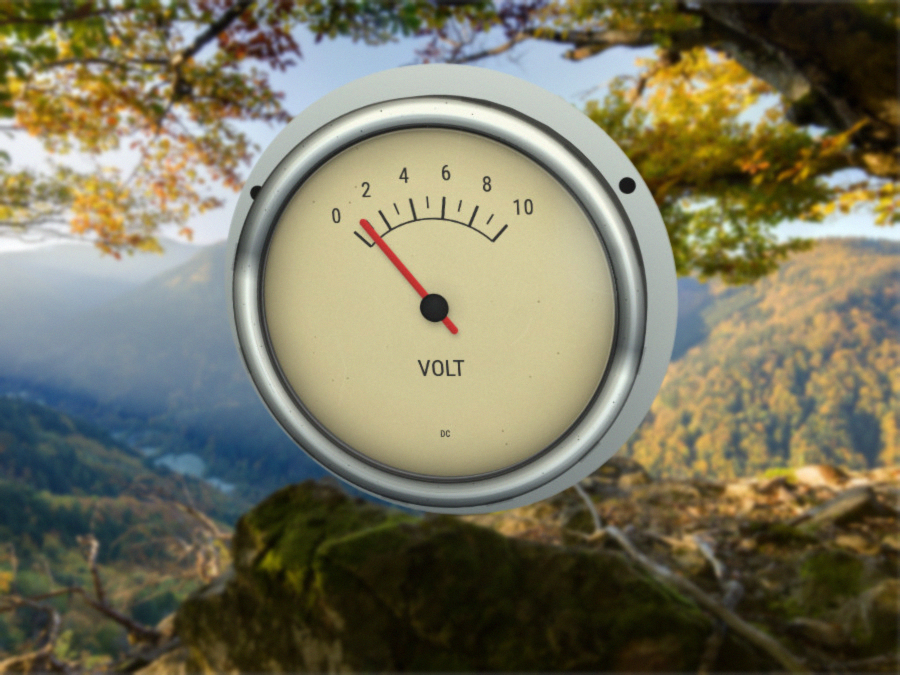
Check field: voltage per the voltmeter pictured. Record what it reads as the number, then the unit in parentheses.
1 (V)
